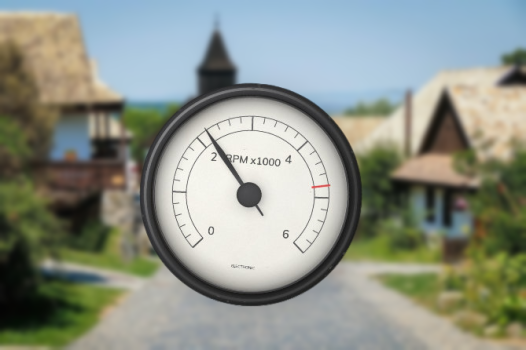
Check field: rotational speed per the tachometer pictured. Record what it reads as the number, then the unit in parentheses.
2200 (rpm)
